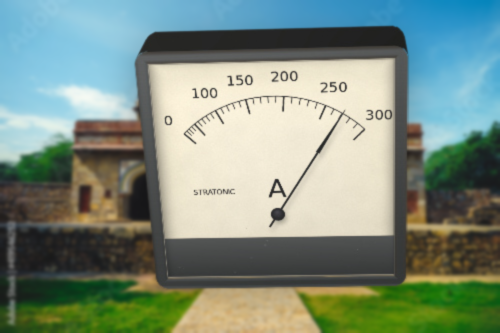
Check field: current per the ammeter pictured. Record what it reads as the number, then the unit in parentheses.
270 (A)
